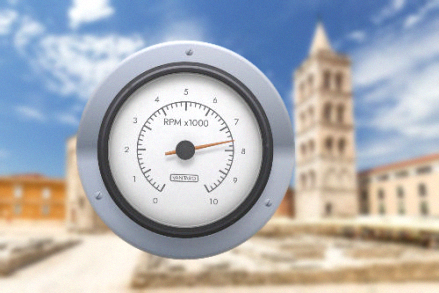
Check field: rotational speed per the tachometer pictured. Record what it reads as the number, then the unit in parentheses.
7600 (rpm)
